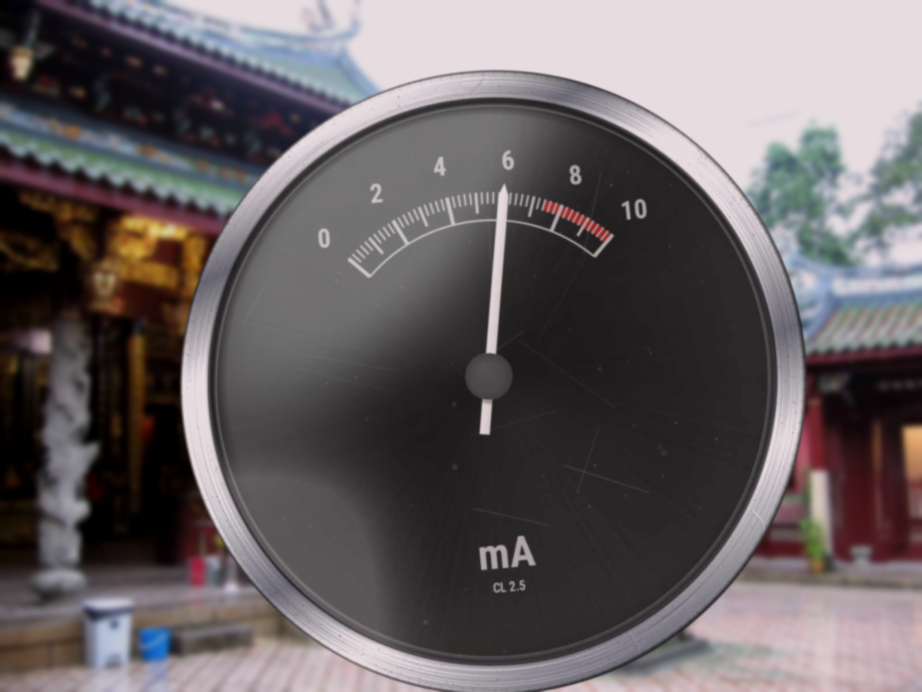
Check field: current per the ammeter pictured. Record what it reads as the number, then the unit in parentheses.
6 (mA)
